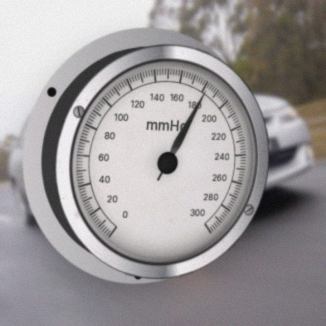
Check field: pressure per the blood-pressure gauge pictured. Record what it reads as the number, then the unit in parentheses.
180 (mmHg)
